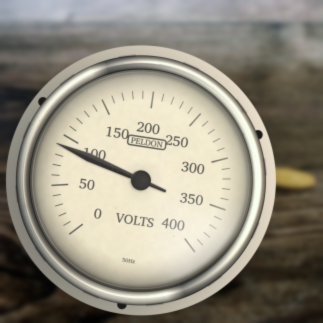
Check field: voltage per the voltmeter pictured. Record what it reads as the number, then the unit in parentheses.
90 (V)
